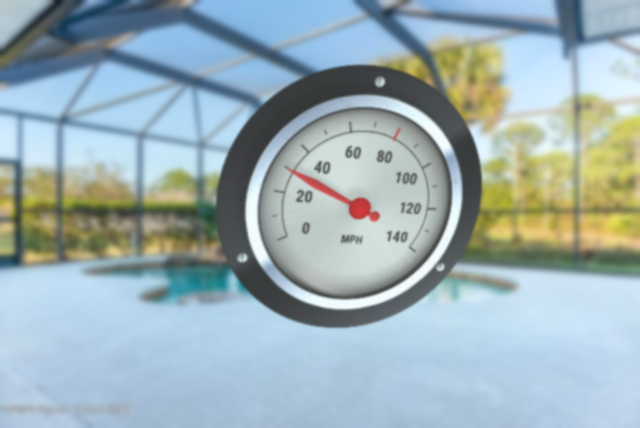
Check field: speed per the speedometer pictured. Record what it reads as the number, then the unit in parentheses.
30 (mph)
